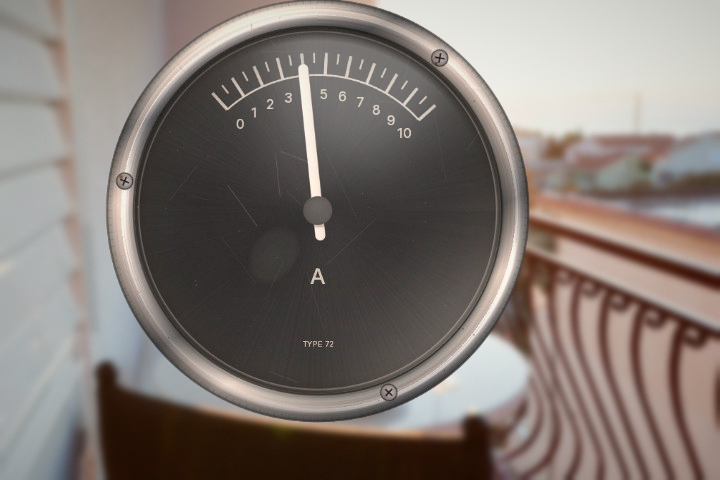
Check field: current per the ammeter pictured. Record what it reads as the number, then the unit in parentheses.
4 (A)
